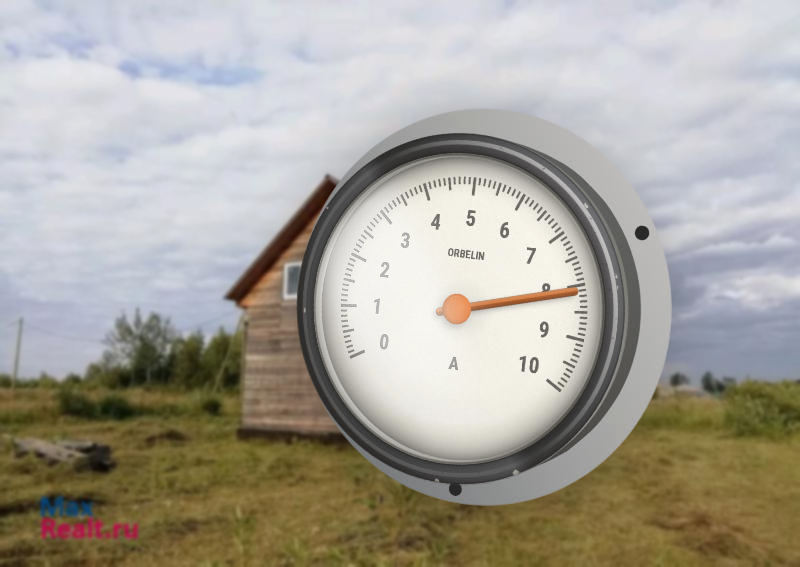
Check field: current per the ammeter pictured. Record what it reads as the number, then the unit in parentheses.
8.1 (A)
